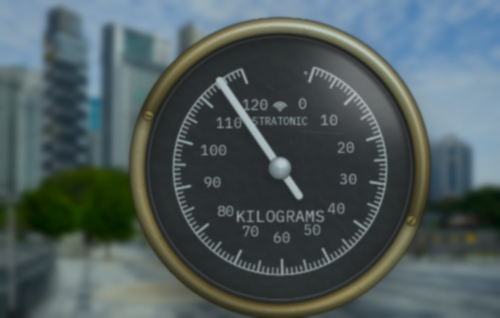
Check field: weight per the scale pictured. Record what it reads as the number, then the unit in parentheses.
115 (kg)
